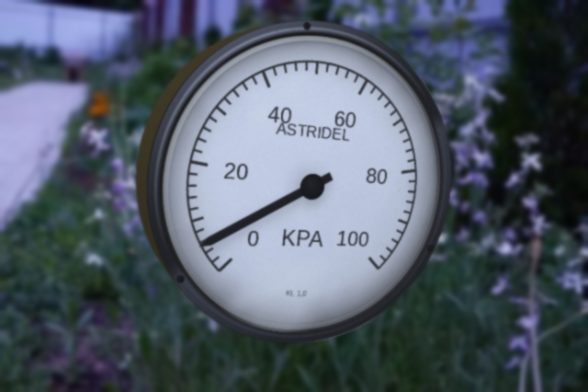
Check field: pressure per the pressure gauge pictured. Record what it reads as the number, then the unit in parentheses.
6 (kPa)
